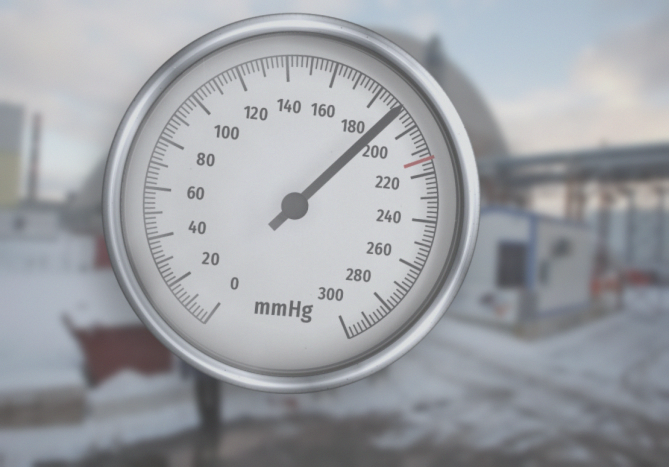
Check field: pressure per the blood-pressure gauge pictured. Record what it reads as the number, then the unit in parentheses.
190 (mmHg)
